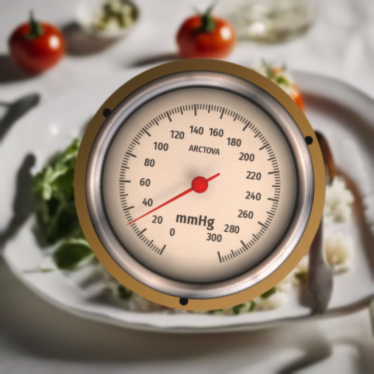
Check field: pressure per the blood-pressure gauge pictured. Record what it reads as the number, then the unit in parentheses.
30 (mmHg)
